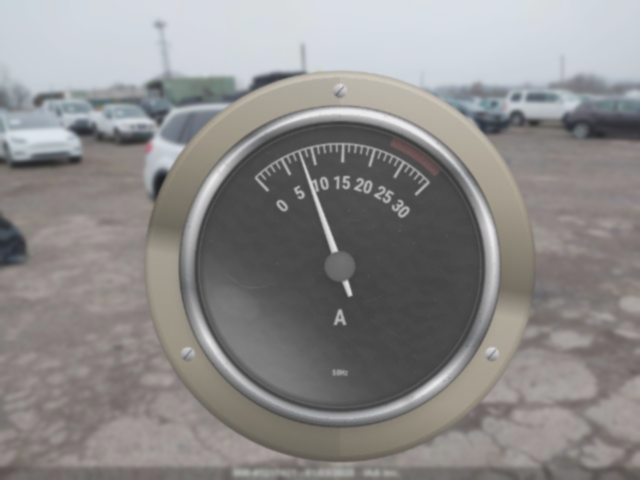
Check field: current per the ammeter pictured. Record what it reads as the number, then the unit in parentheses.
8 (A)
